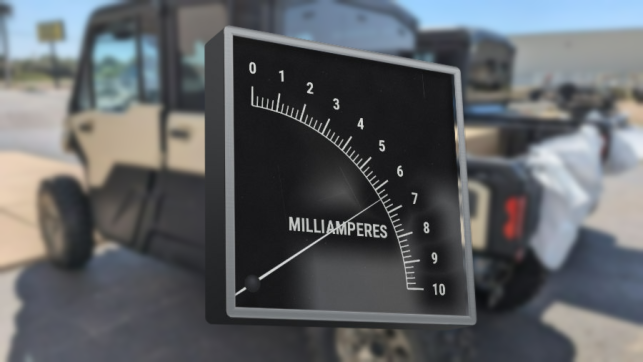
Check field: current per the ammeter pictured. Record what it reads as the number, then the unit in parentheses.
6.4 (mA)
